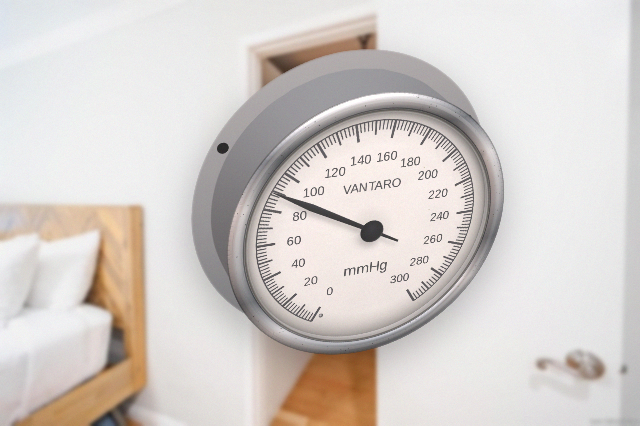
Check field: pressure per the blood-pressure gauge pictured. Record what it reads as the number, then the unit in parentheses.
90 (mmHg)
